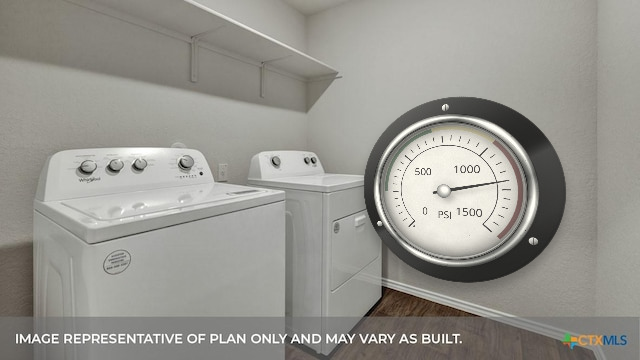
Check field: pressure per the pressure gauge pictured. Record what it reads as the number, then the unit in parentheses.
1200 (psi)
